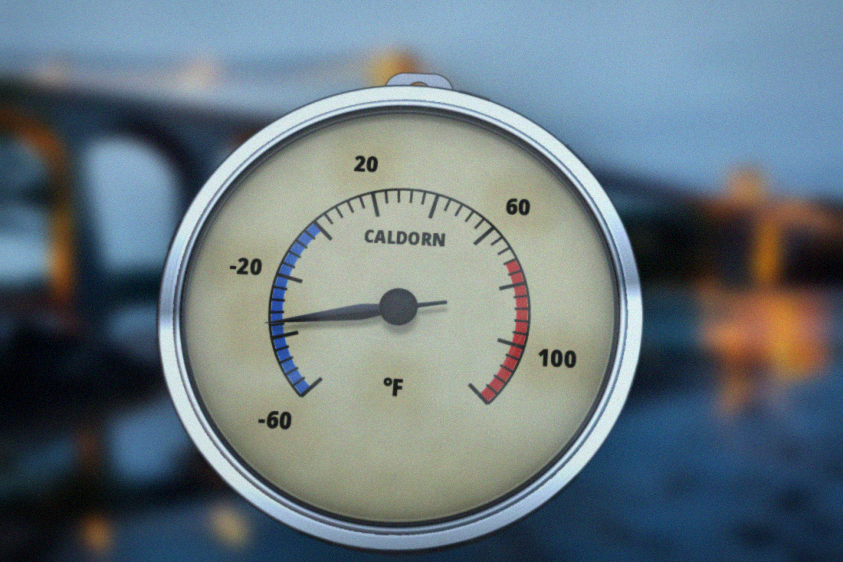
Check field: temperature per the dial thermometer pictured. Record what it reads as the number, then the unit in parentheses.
-36 (°F)
